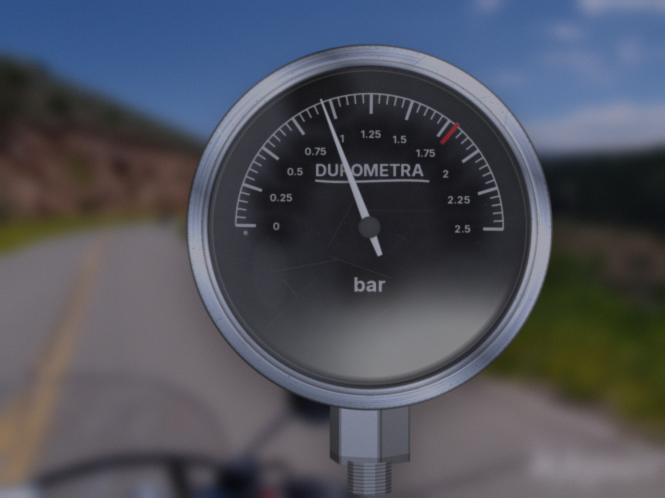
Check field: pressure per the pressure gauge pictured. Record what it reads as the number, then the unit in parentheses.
0.95 (bar)
